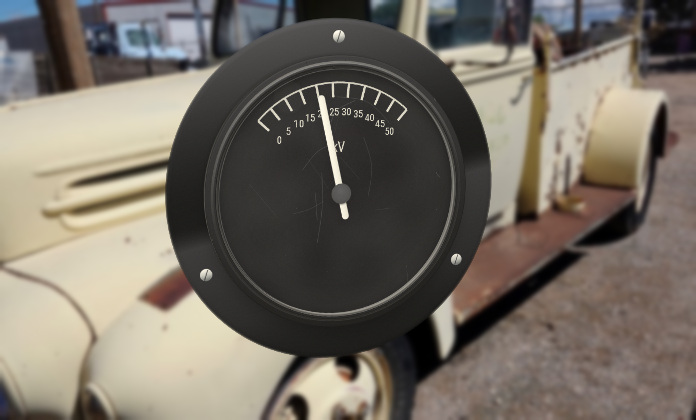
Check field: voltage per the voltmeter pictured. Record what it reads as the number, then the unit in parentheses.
20 (kV)
